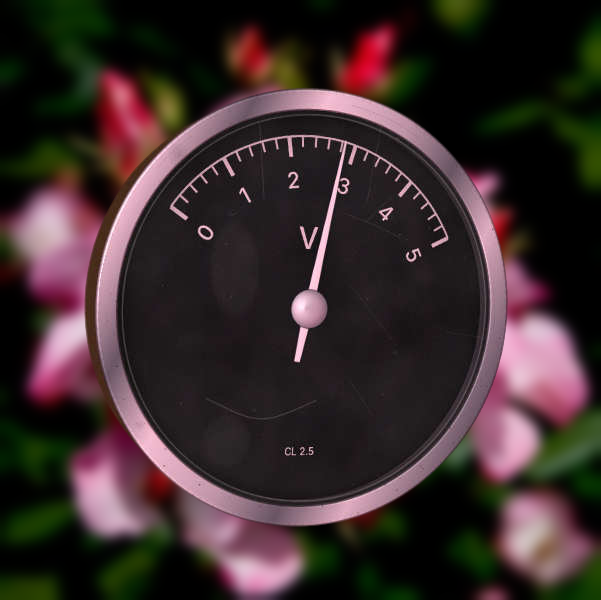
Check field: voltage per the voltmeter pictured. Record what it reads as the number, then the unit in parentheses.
2.8 (V)
